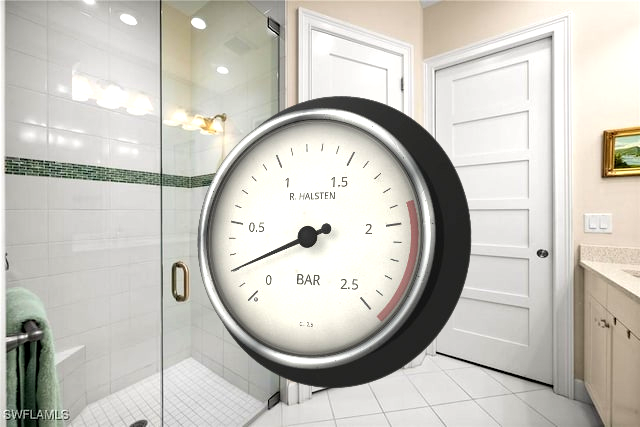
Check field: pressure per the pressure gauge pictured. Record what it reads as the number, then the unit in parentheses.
0.2 (bar)
